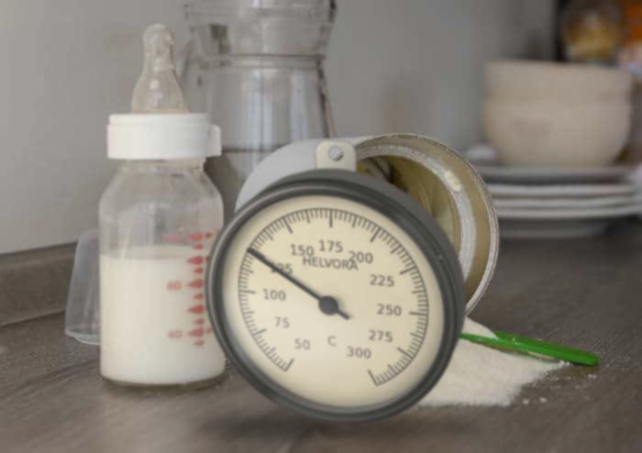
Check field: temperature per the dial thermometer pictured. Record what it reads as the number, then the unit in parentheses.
125 (°C)
